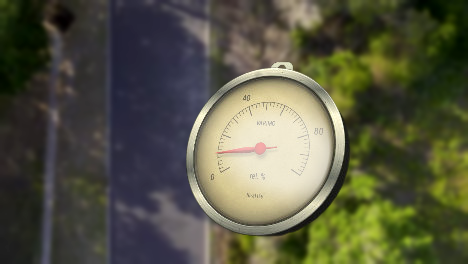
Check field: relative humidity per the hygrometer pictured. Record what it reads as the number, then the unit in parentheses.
10 (%)
